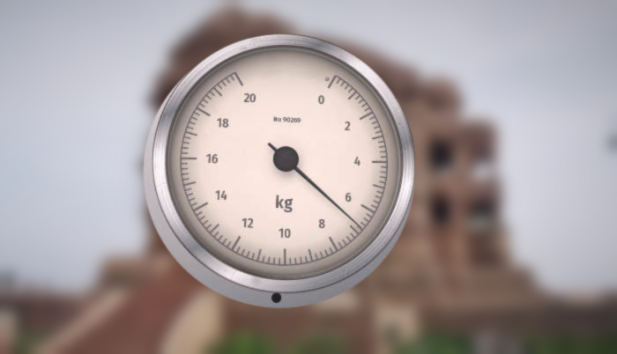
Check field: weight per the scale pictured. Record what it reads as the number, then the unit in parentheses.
6.8 (kg)
